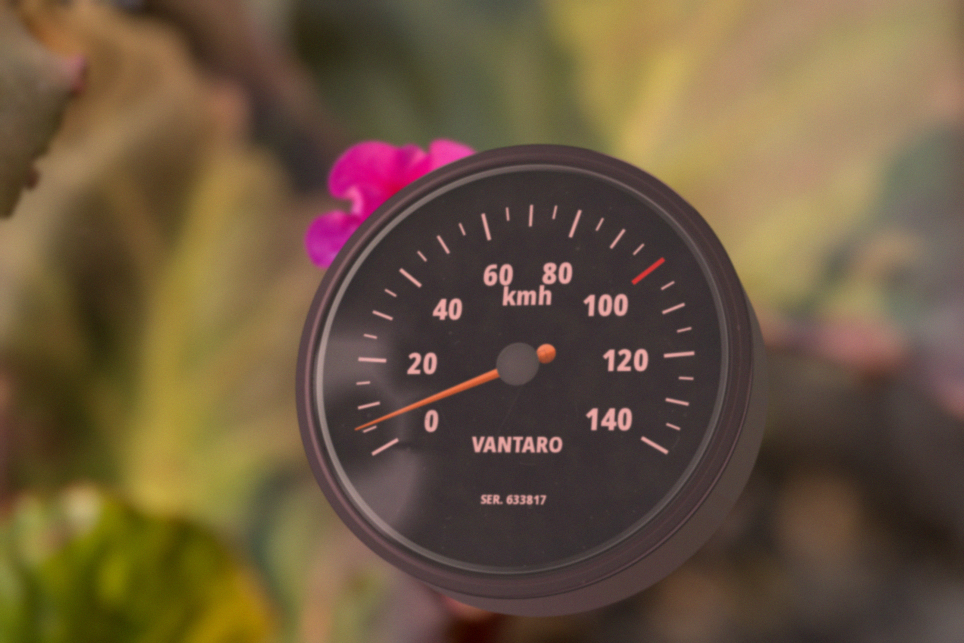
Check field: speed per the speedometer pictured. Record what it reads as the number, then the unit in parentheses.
5 (km/h)
